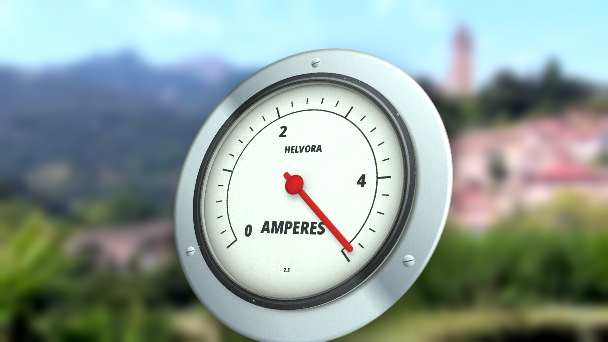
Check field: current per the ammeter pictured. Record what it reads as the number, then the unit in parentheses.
4.9 (A)
